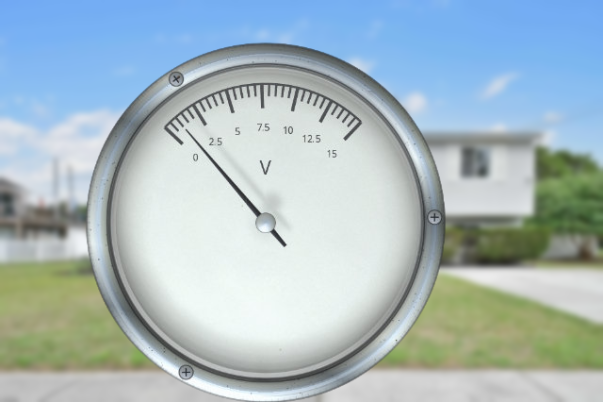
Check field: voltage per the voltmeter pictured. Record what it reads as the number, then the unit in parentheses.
1 (V)
